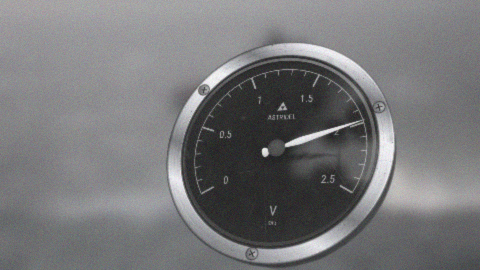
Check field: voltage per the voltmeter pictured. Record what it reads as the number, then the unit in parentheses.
2 (V)
